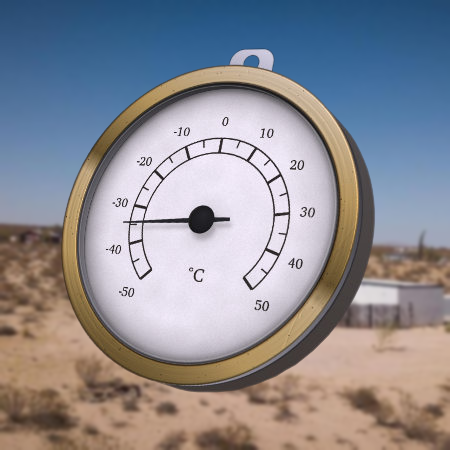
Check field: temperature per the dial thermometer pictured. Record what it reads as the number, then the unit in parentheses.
-35 (°C)
